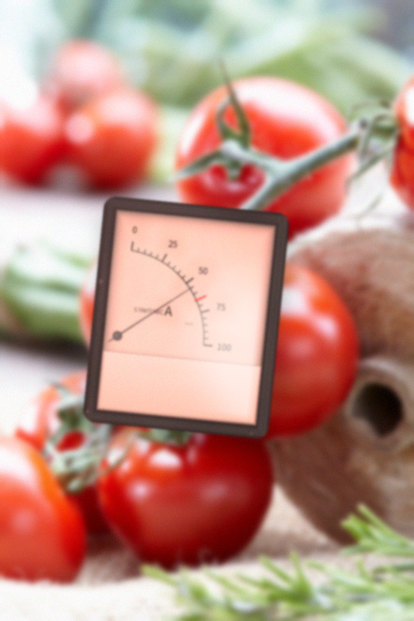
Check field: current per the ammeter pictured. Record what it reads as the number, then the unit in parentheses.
55 (A)
